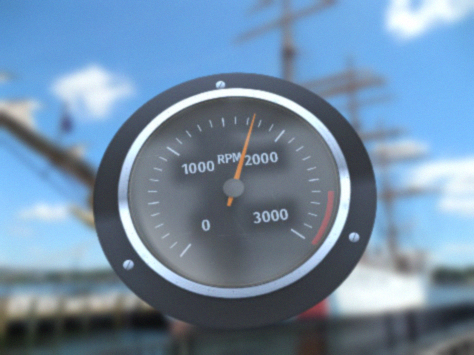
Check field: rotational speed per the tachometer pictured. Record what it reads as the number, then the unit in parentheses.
1750 (rpm)
